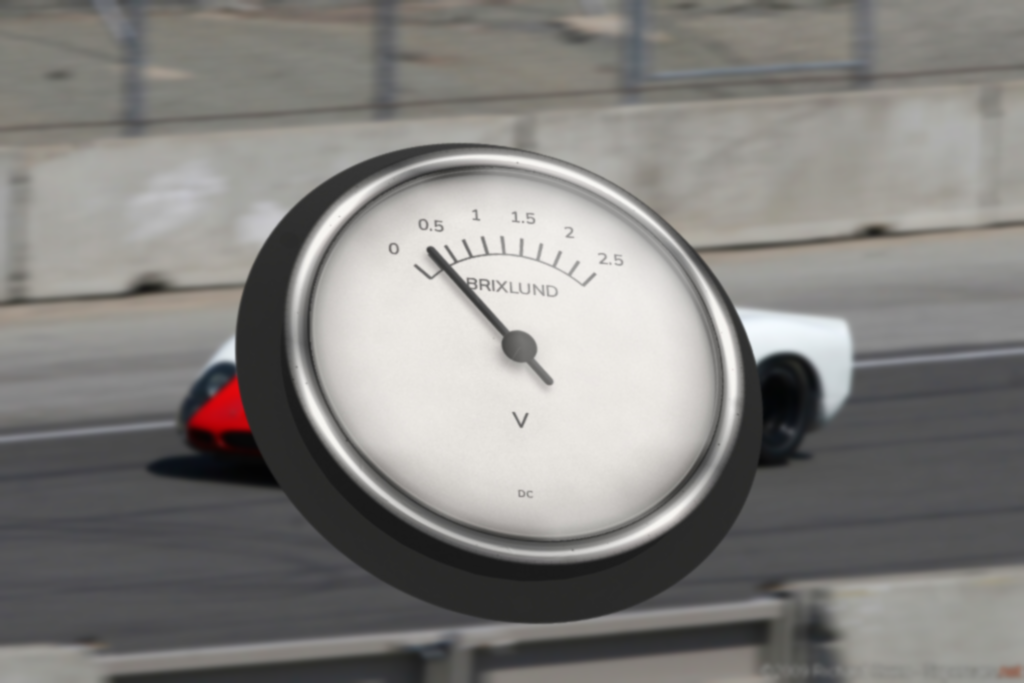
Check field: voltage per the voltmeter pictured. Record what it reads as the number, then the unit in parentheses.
0.25 (V)
